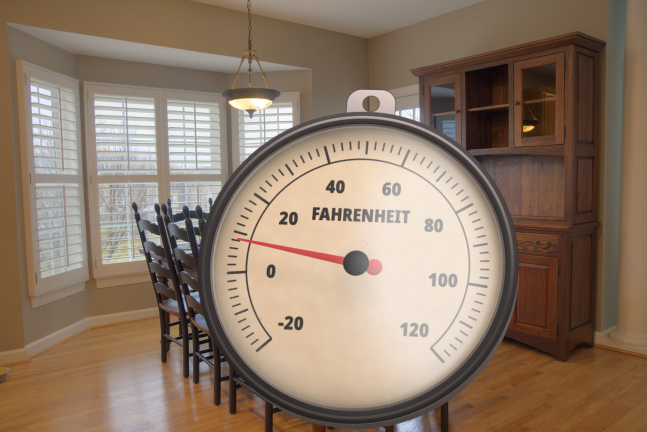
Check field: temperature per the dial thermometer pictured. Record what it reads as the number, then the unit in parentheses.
8 (°F)
